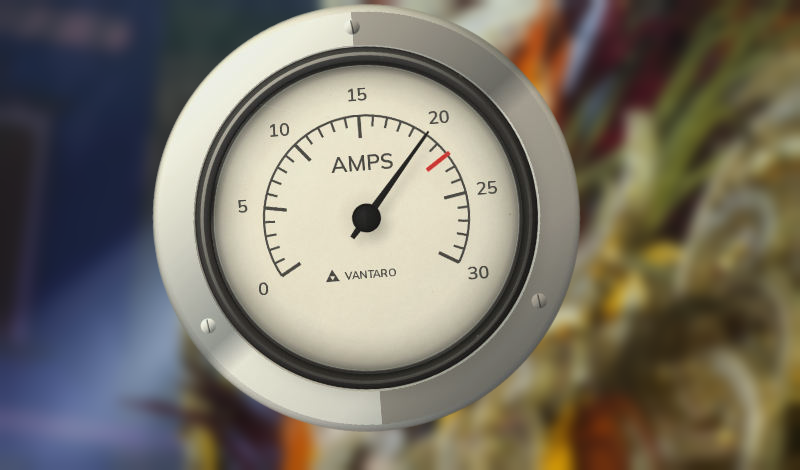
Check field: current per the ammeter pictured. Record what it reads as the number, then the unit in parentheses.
20 (A)
